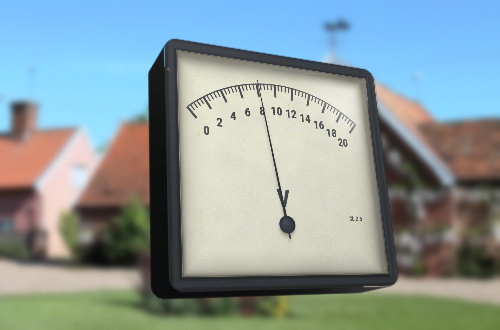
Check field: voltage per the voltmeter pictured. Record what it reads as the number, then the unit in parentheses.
8 (V)
